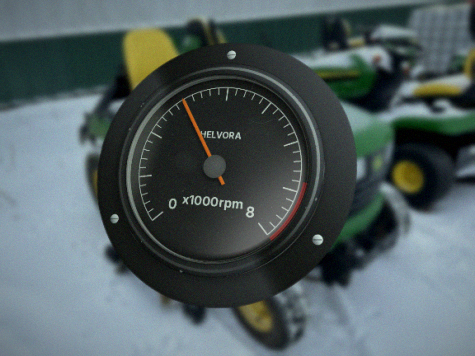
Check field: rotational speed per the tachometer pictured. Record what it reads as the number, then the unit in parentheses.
3000 (rpm)
